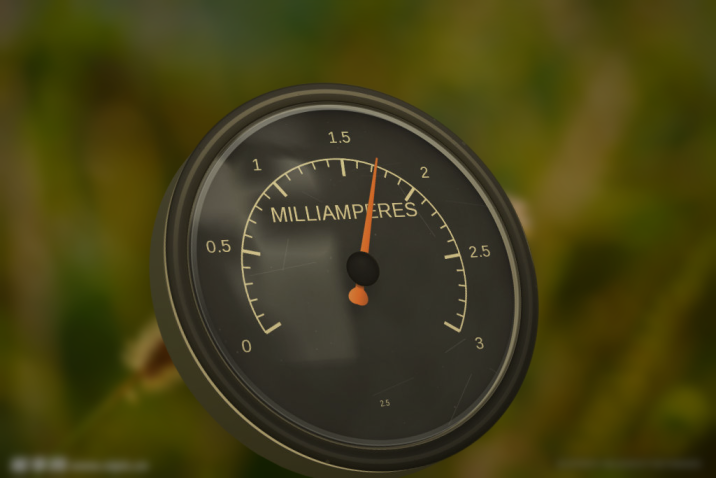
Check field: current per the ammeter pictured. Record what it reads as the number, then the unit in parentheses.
1.7 (mA)
